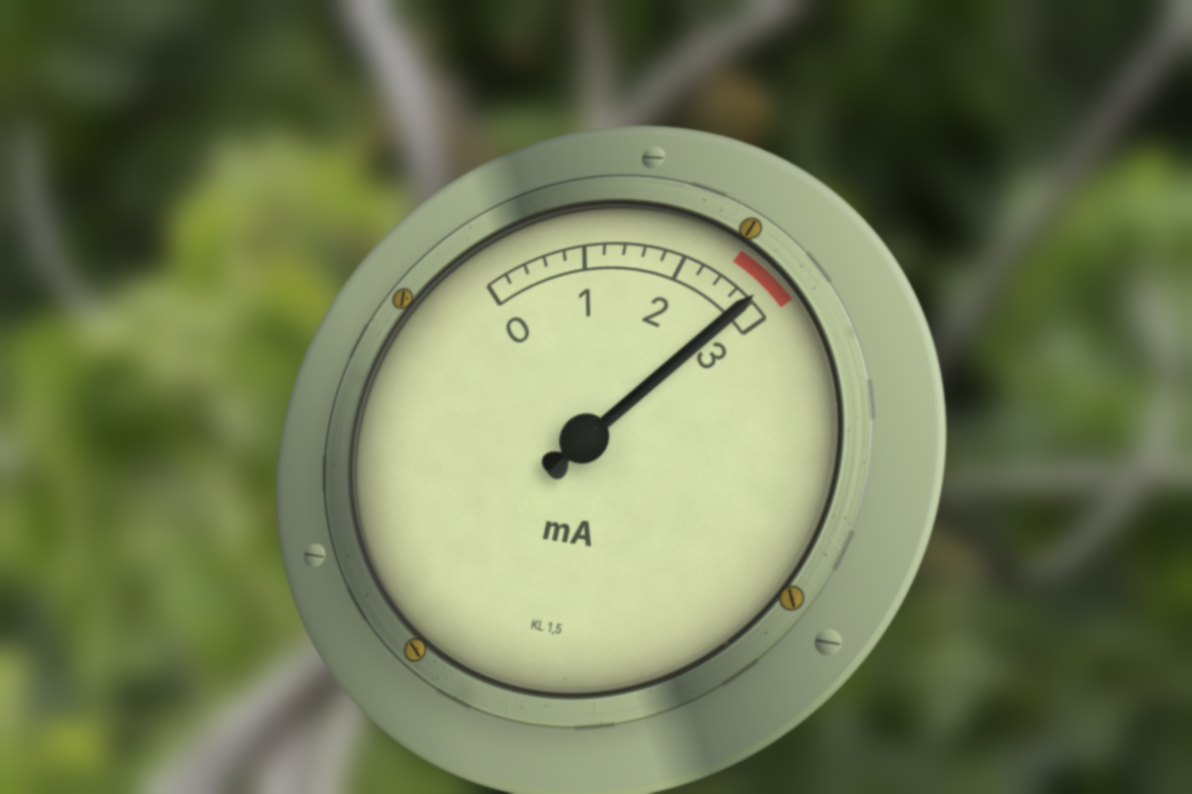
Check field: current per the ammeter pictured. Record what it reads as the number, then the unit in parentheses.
2.8 (mA)
